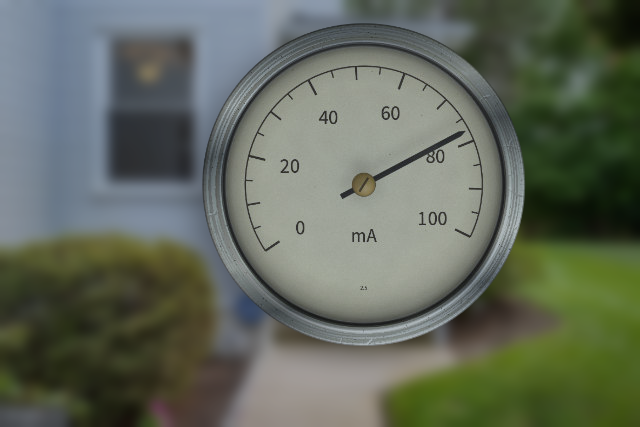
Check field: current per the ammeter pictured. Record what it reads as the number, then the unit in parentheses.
77.5 (mA)
